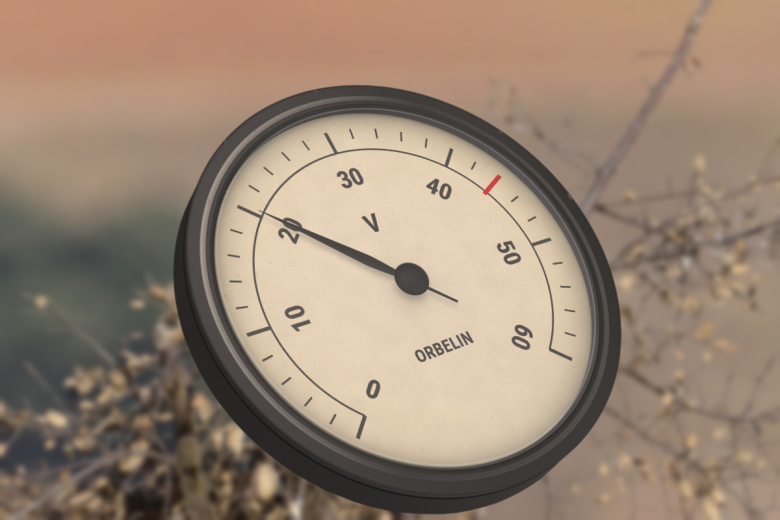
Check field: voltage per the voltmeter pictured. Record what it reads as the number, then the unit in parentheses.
20 (V)
